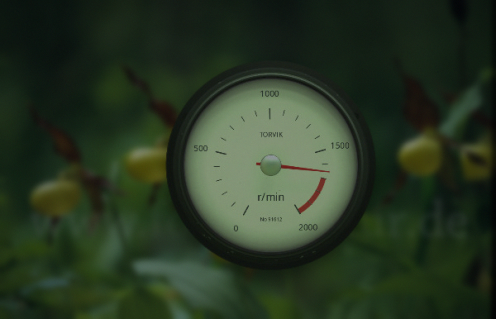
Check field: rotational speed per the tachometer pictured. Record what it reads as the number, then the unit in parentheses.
1650 (rpm)
